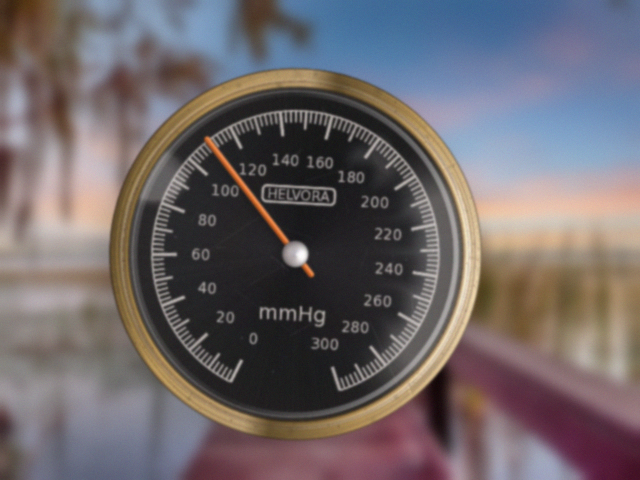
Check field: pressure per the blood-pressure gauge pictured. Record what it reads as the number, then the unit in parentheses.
110 (mmHg)
